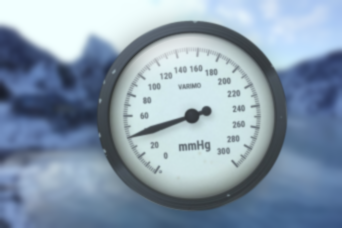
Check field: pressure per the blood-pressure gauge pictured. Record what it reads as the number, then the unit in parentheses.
40 (mmHg)
